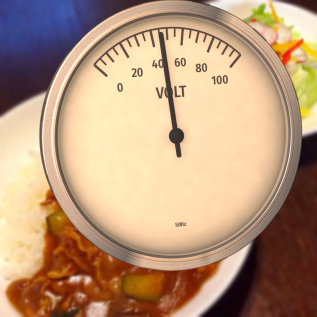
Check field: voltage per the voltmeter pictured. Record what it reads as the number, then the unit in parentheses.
45 (V)
